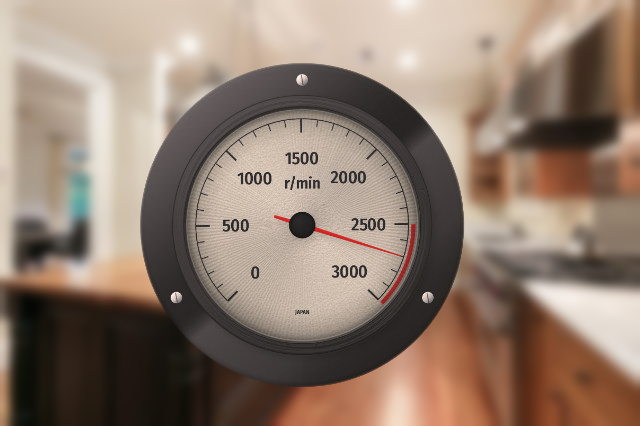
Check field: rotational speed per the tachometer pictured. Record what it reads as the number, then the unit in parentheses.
2700 (rpm)
